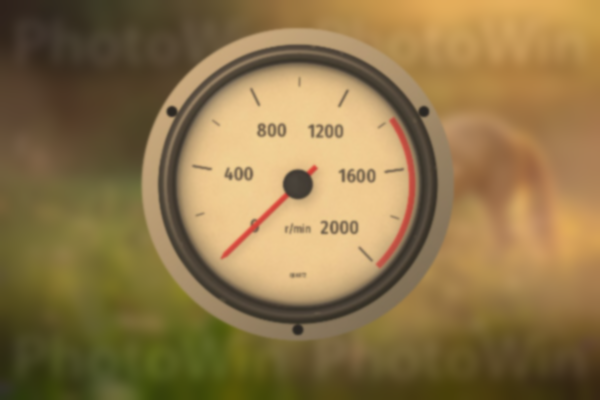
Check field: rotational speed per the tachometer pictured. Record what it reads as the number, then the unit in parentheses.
0 (rpm)
